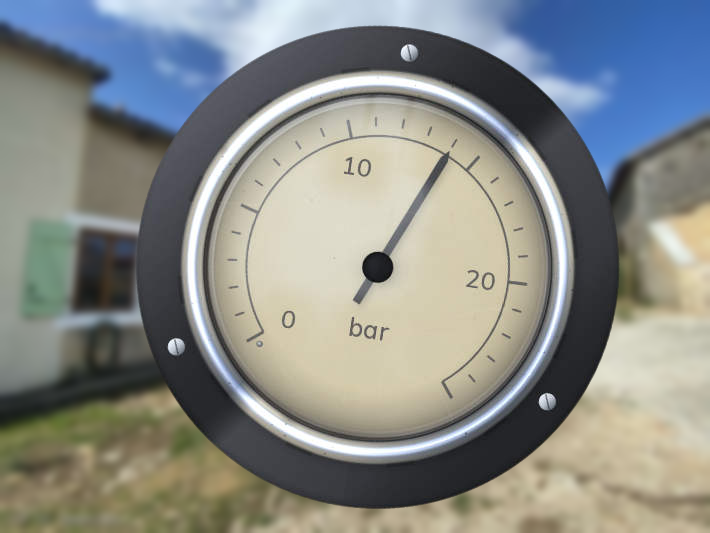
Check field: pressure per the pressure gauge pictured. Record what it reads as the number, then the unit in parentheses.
14 (bar)
